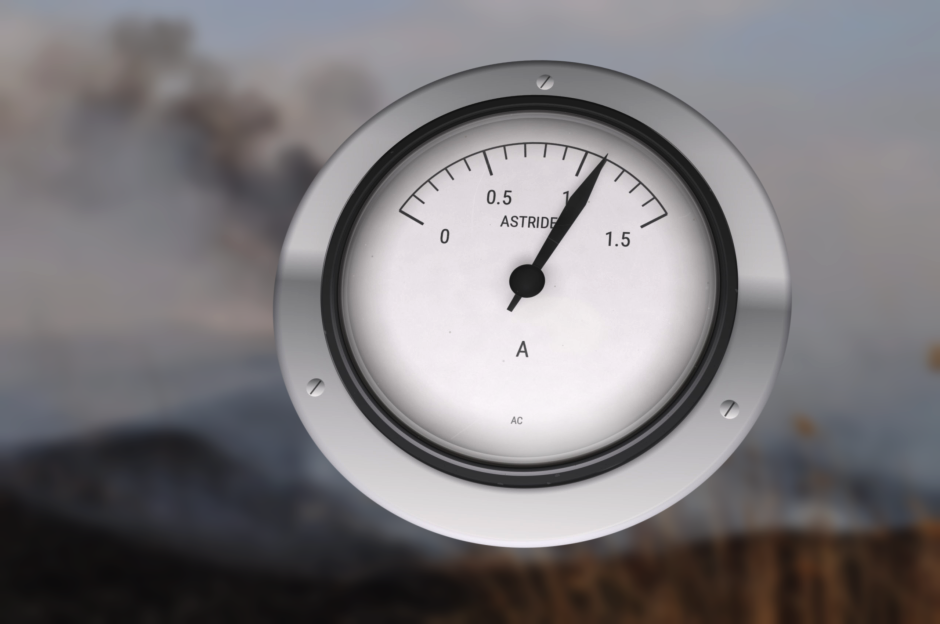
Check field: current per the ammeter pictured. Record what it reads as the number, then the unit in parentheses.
1.1 (A)
